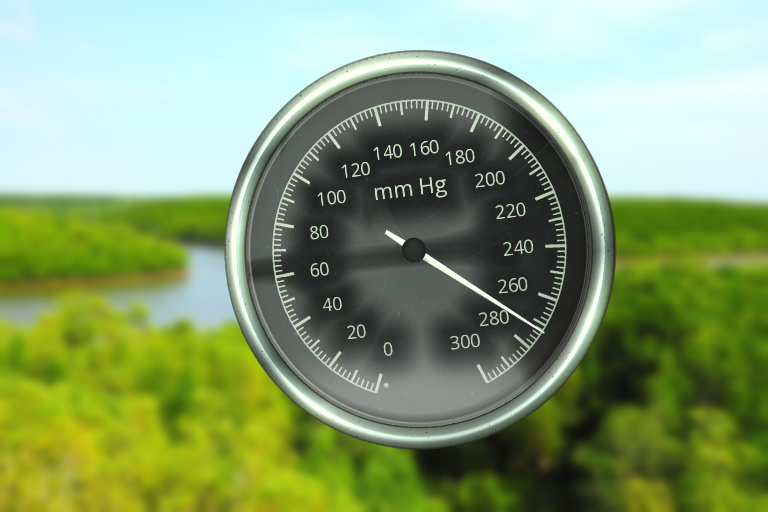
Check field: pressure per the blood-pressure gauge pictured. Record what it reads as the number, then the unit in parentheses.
272 (mmHg)
